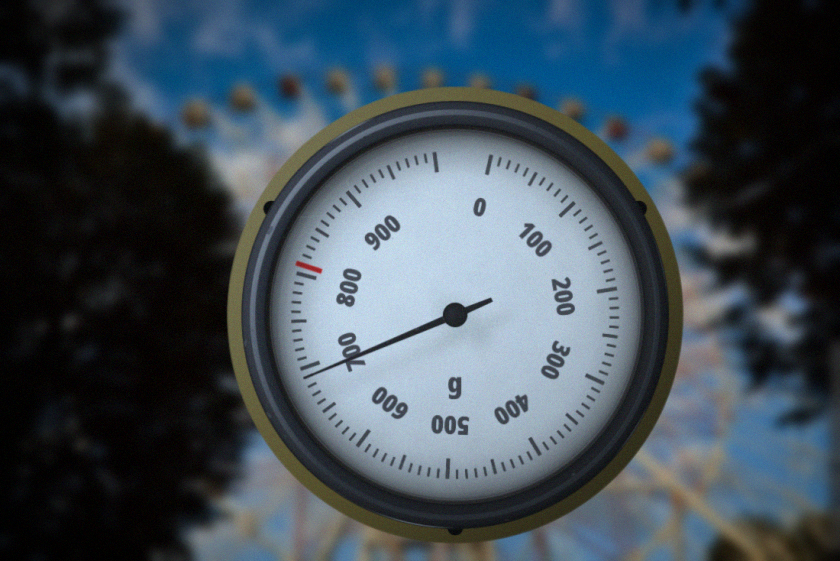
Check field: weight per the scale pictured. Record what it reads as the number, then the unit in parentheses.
690 (g)
